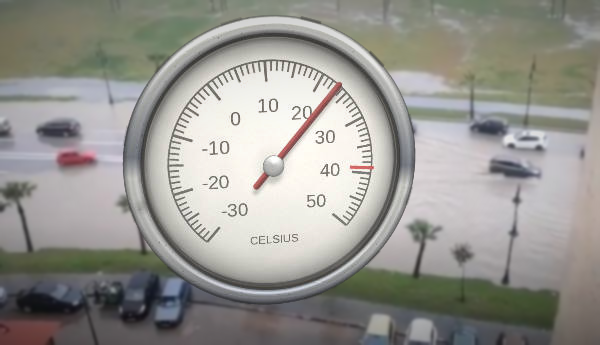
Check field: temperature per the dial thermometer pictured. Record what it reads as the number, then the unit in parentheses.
23 (°C)
